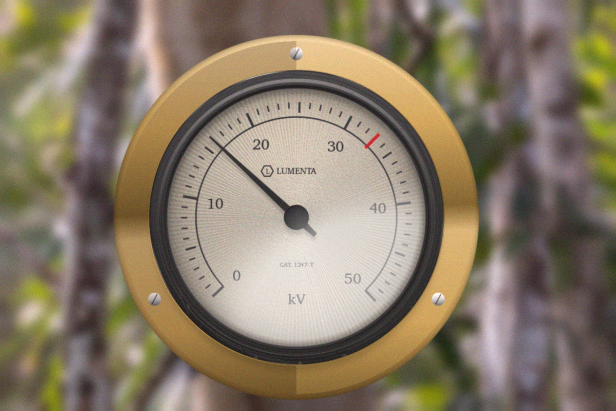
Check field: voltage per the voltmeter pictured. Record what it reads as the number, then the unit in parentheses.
16 (kV)
